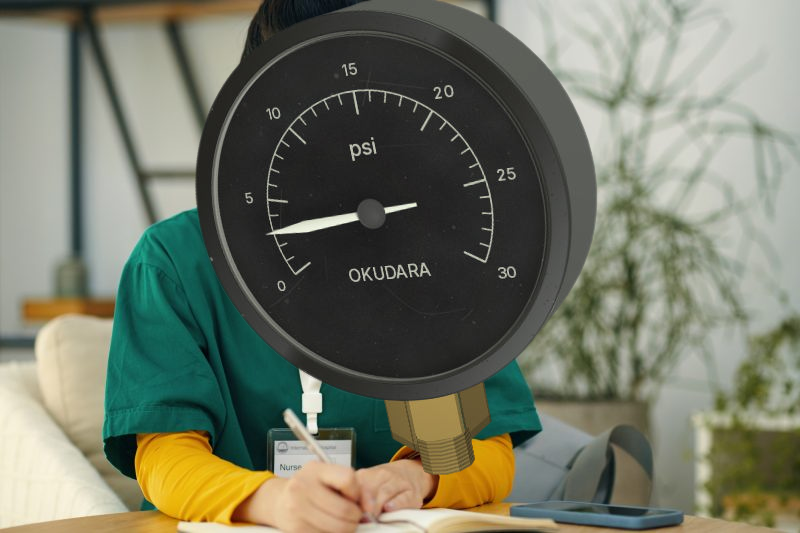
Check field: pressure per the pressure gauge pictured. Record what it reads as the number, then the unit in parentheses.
3 (psi)
